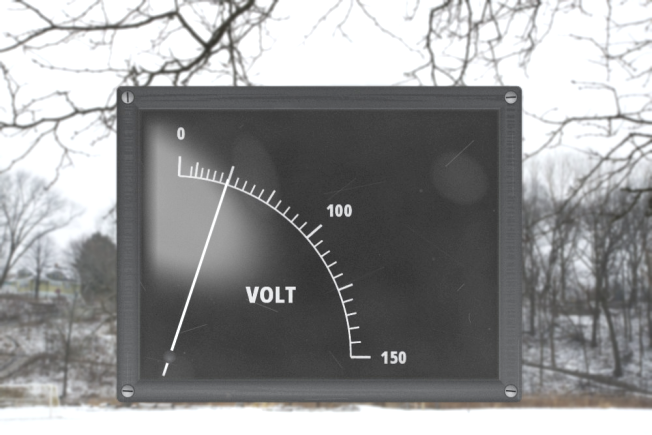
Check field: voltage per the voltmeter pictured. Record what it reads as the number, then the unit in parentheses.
50 (V)
